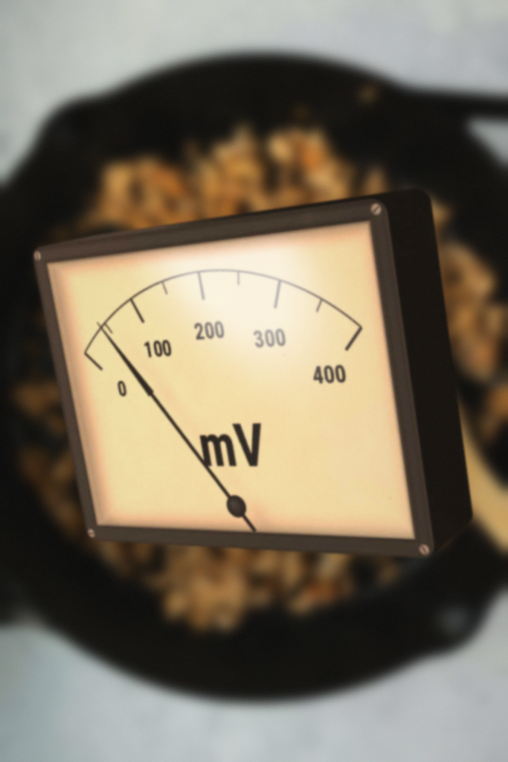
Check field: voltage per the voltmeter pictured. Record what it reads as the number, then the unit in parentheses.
50 (mV)
